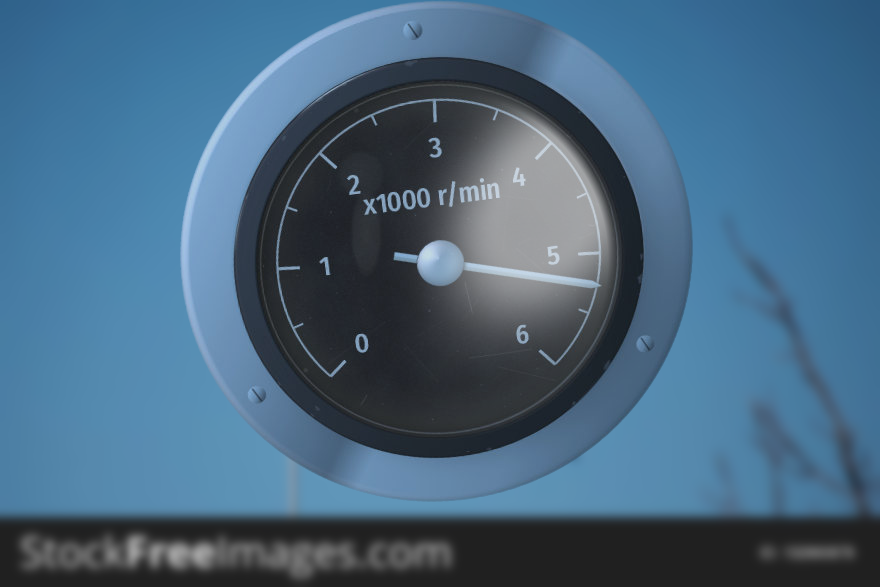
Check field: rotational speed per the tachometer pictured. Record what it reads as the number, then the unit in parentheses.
5250 (rpm)
